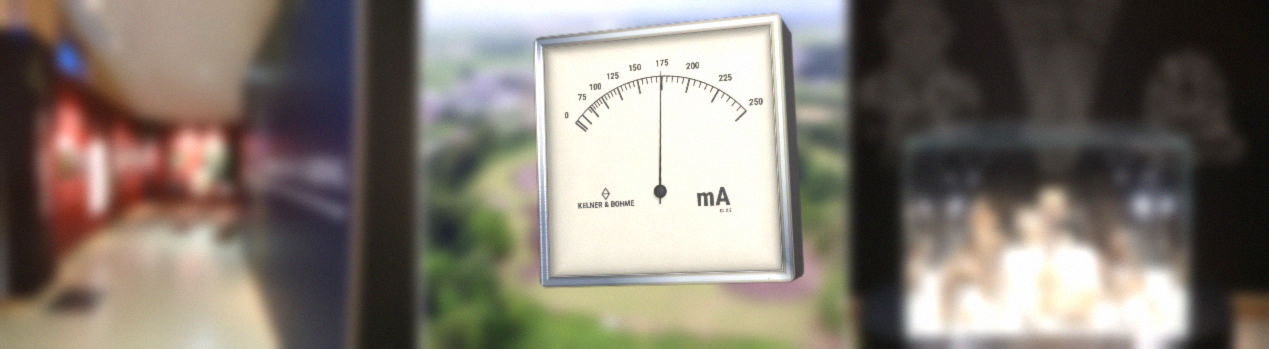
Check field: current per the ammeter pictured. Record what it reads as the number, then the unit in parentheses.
175 (mA)
